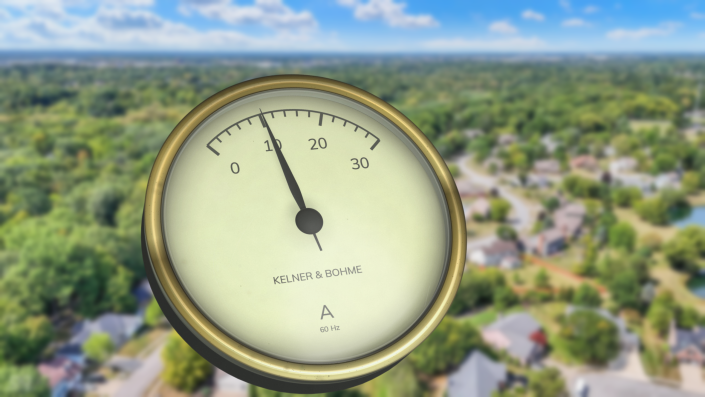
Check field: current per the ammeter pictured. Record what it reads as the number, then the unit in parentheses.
10 (A)
